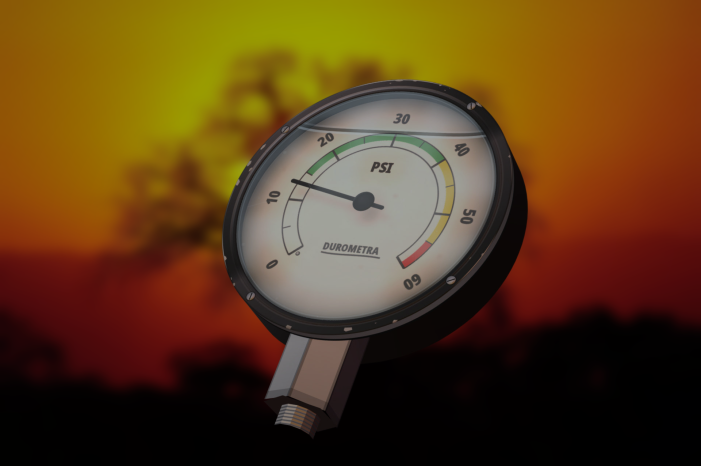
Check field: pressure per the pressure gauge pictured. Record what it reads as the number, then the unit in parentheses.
12.5 (psi)
